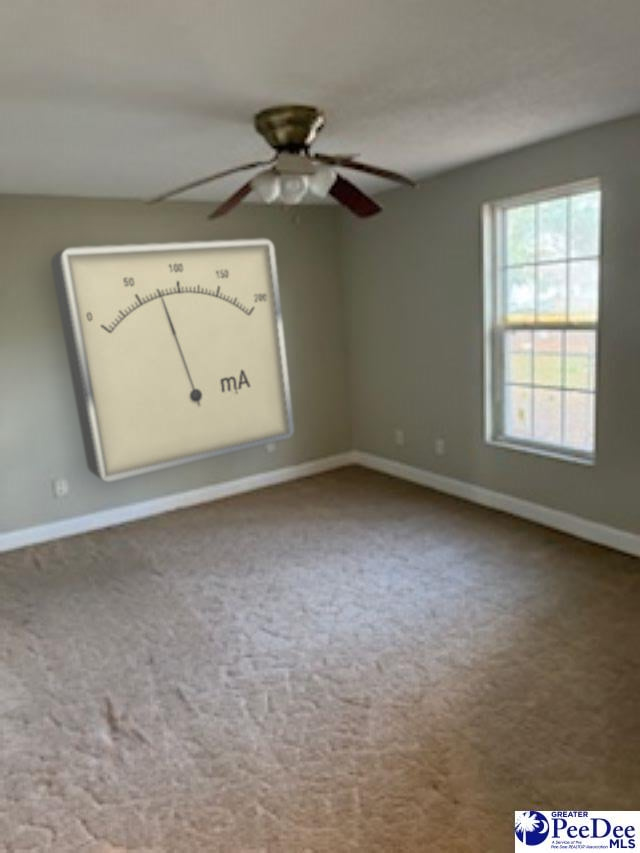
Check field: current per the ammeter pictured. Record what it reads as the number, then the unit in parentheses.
75 (mA)
